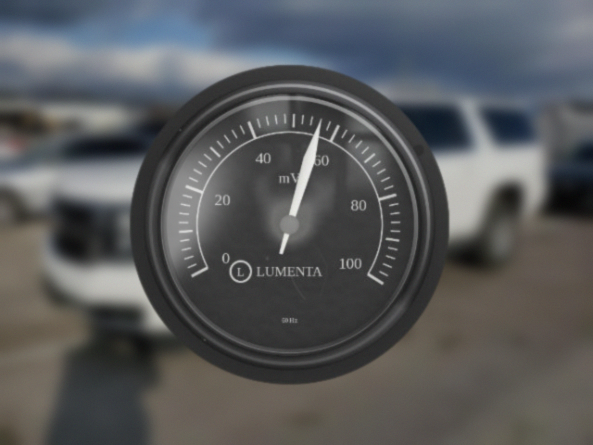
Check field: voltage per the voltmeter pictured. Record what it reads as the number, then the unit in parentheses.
56 (mV)
